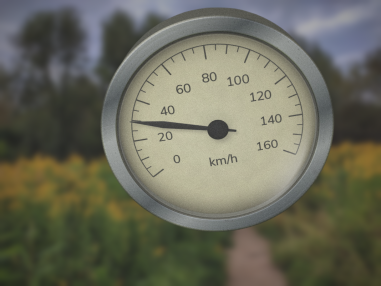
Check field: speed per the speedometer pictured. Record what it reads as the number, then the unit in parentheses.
30 (km/h)
